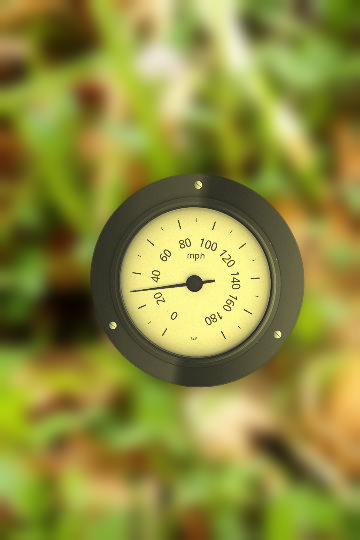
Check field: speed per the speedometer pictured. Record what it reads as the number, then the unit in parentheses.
30 (mph)
